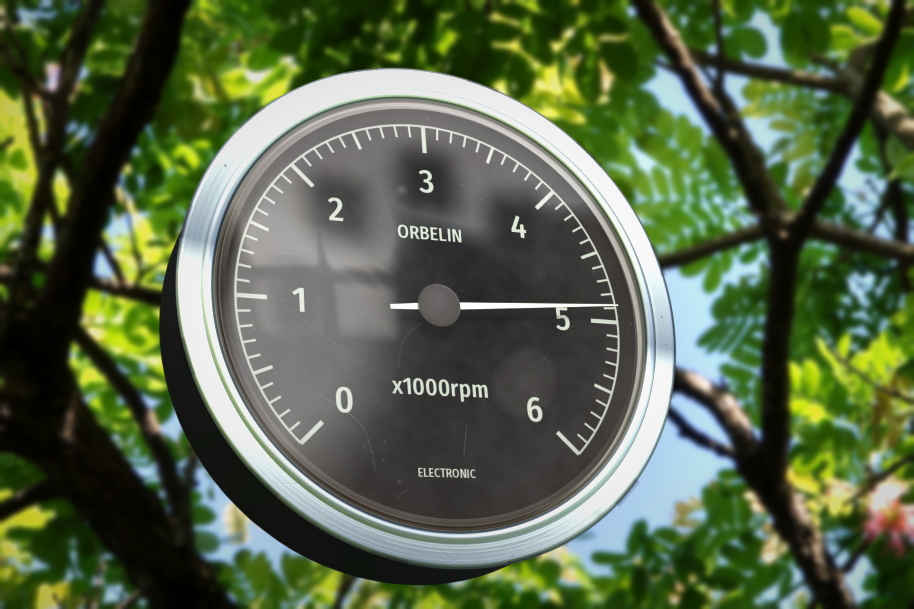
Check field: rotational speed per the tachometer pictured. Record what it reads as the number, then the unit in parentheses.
4900 (rpm)
